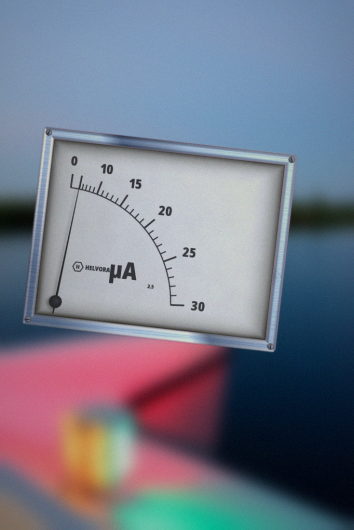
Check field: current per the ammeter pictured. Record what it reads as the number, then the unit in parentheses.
5 (µA)
